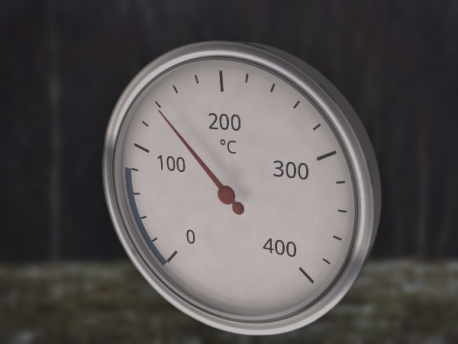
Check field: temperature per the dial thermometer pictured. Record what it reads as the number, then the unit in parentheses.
140 (°C)
